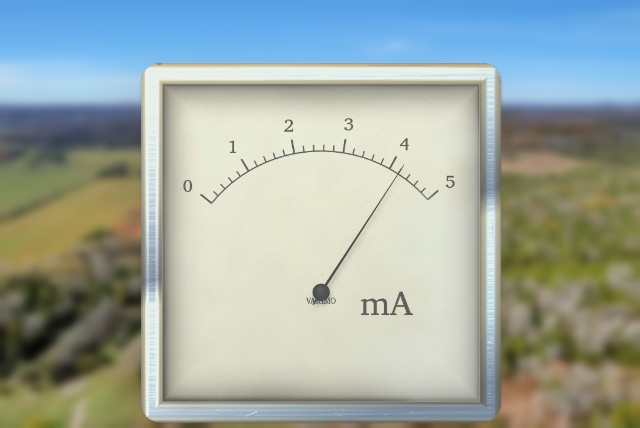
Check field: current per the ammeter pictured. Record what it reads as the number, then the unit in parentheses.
4.2 (mA)
